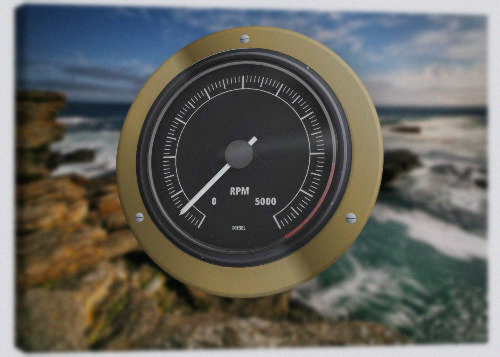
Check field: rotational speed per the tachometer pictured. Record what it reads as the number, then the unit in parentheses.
250 (rpm)
